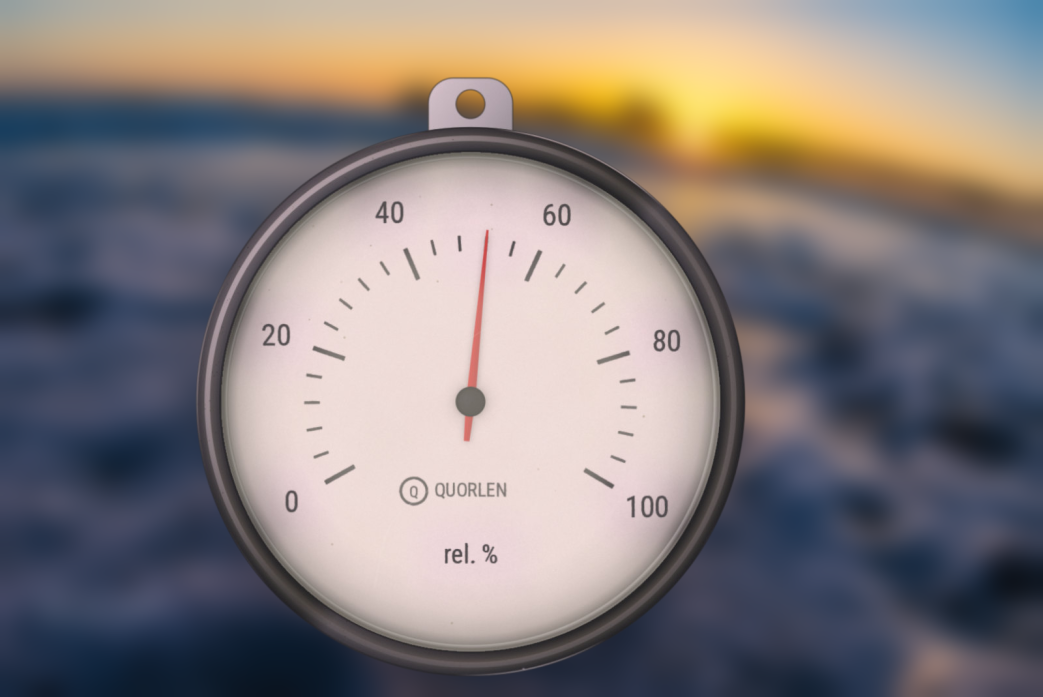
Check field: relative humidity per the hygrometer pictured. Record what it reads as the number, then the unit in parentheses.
52 (%)
